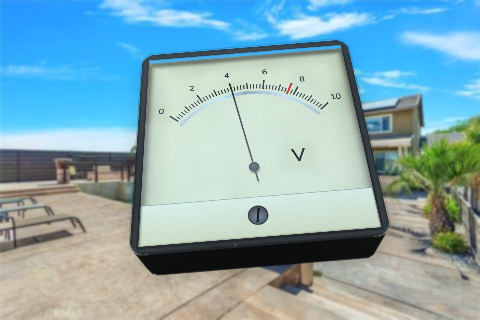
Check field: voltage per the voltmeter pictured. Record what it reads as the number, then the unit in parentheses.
4 (V)
